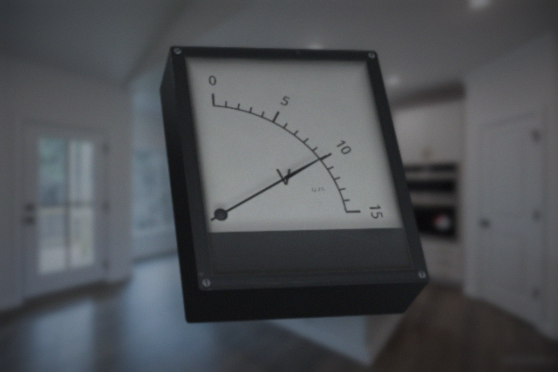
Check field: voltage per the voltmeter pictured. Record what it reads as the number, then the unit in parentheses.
10 (V)
